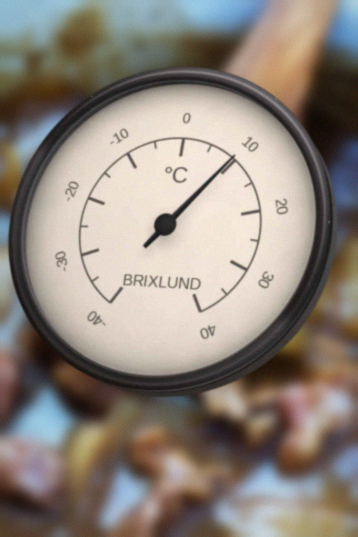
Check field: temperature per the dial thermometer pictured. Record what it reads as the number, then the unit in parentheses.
10 (°C)
